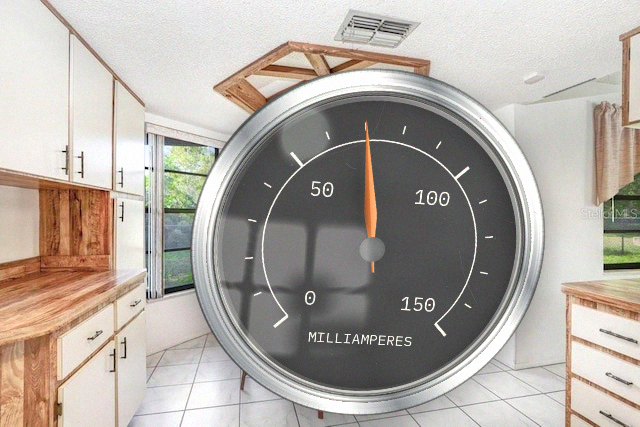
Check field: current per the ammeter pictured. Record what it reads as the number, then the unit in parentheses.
70 (mA)
